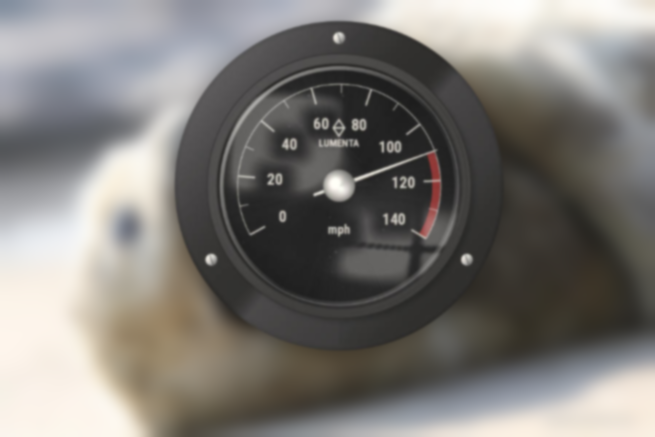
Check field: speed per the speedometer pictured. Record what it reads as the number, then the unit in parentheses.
110 (mph)
